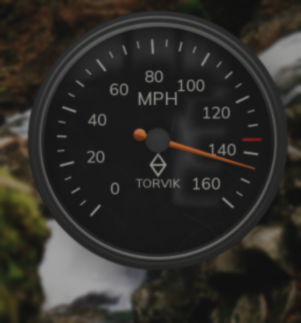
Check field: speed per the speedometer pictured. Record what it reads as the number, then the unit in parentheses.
145 (mph)
